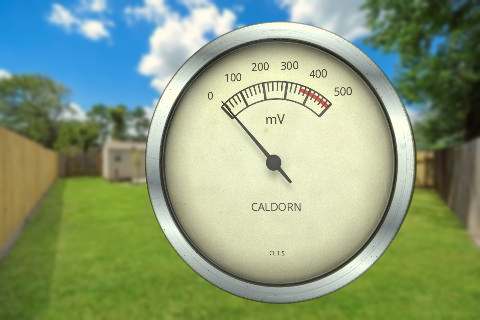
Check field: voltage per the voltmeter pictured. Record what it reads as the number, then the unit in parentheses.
20 (mV)
